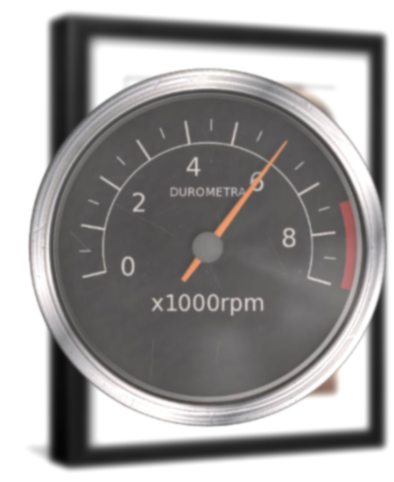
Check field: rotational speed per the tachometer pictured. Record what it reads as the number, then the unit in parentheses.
6000 (rpm)
